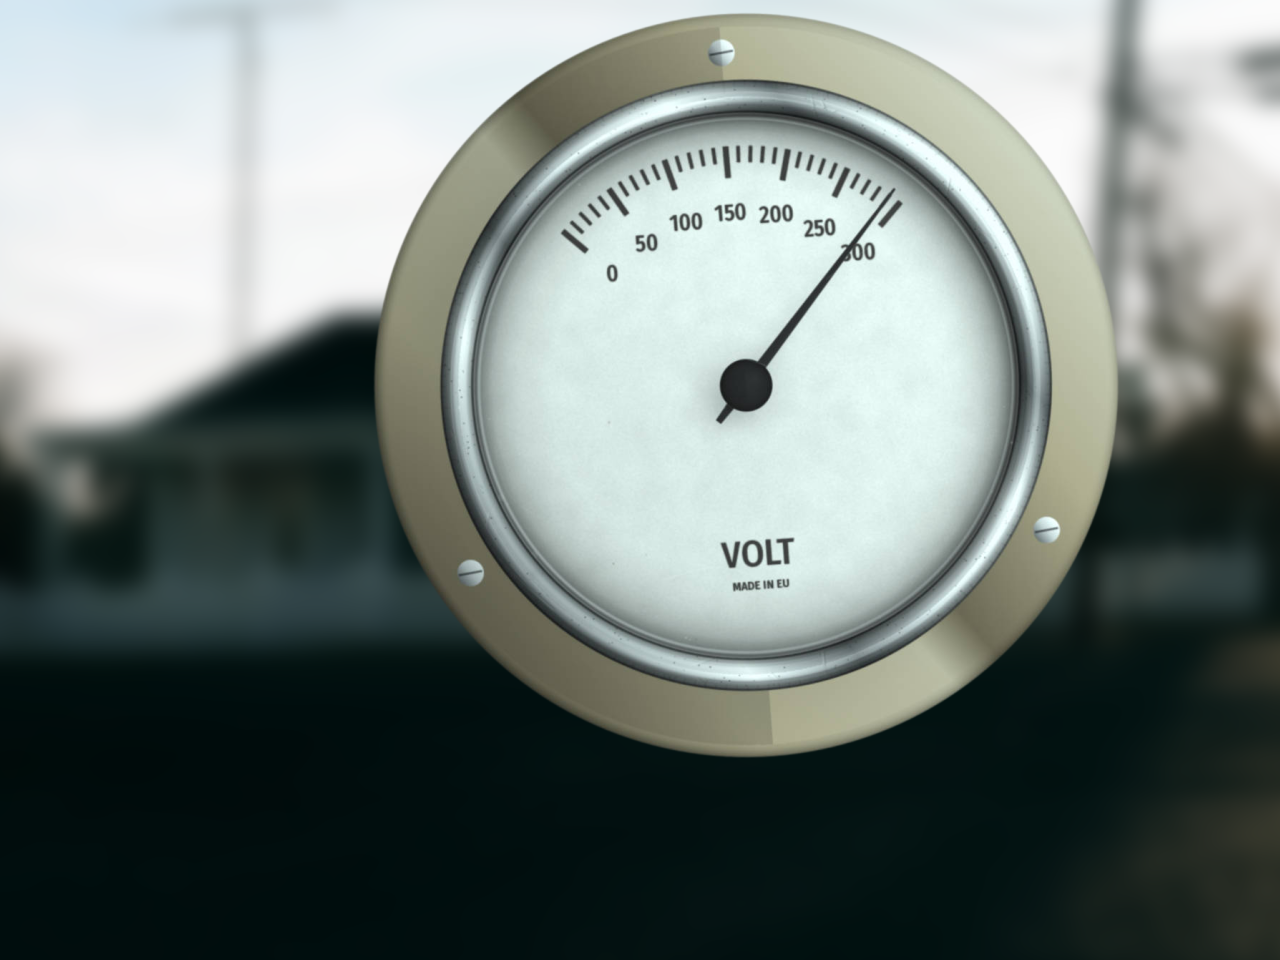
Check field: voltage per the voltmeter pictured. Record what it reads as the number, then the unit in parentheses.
290 (V)
